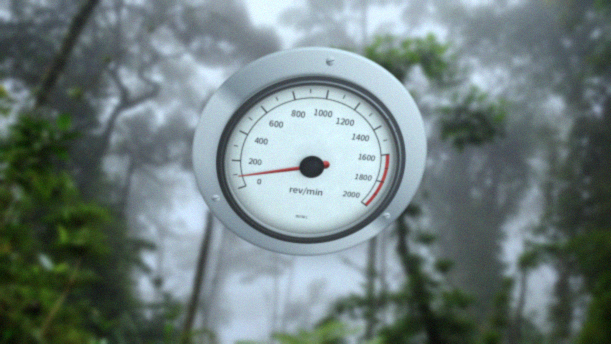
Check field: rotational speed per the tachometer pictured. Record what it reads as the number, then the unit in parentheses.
100 (rpm)
